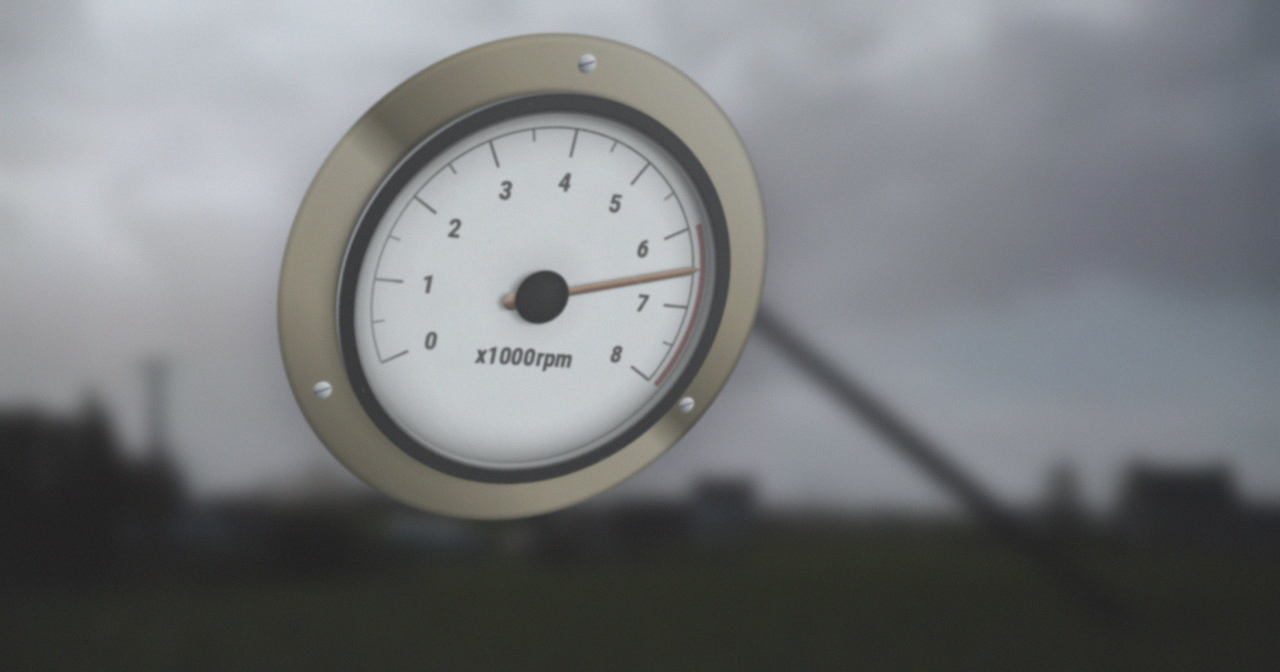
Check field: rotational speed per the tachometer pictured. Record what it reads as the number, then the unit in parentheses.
6500 (rpm)
